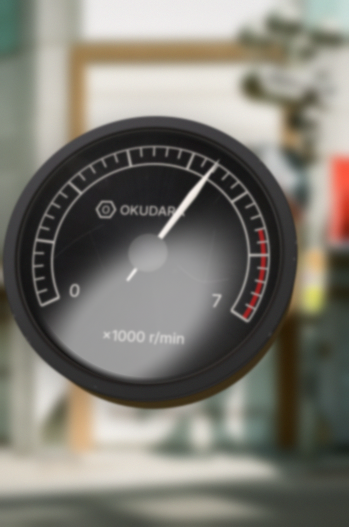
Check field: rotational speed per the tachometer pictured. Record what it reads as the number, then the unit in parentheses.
4400 (rpm)
